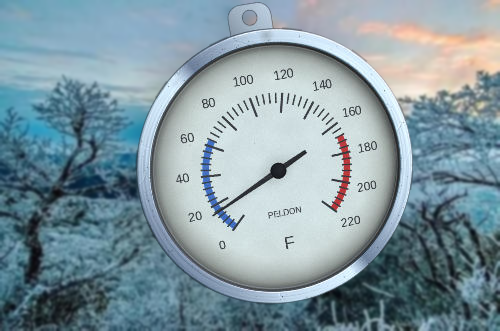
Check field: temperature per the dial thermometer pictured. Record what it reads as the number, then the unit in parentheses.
16 (°F)
